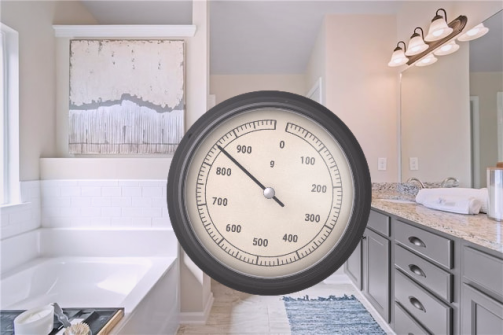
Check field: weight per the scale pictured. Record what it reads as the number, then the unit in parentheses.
850 (g)
